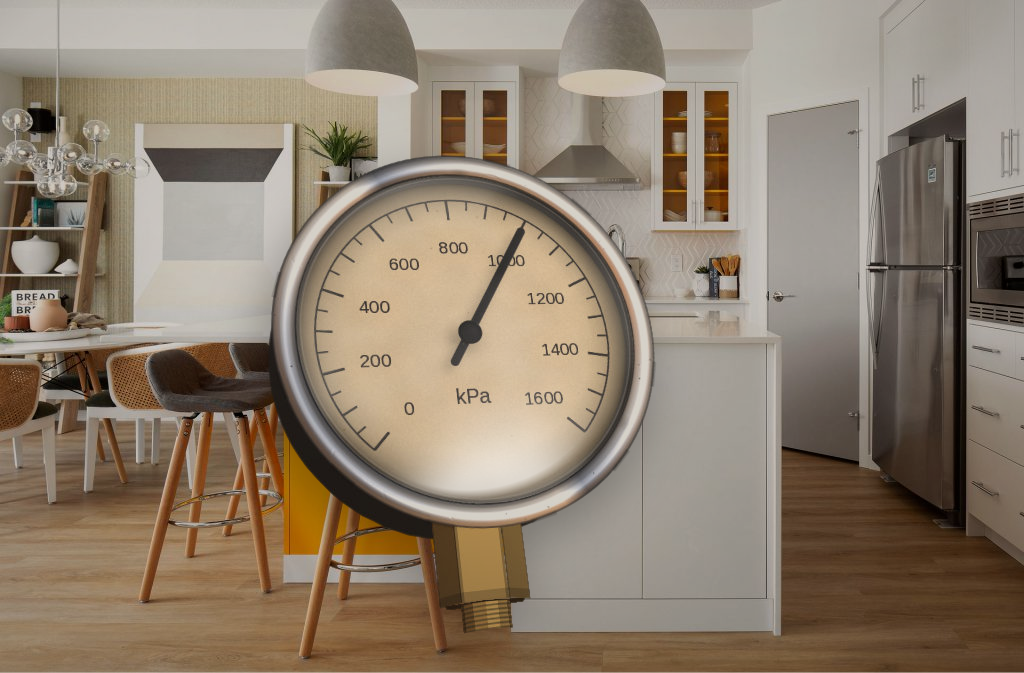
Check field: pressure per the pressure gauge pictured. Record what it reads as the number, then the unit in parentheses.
1000 (kPa)
